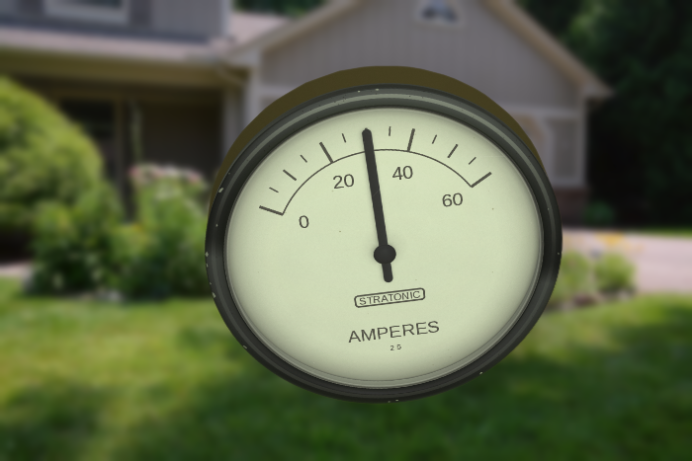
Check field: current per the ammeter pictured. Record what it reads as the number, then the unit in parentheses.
30 (A)
